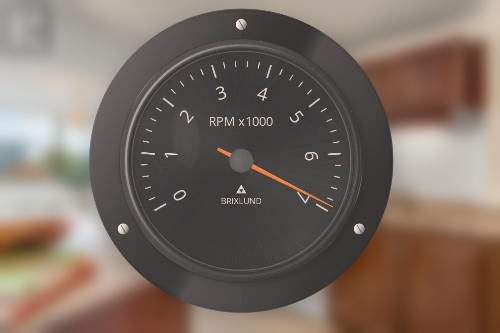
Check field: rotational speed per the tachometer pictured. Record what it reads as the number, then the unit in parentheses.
6900 (rpm)
